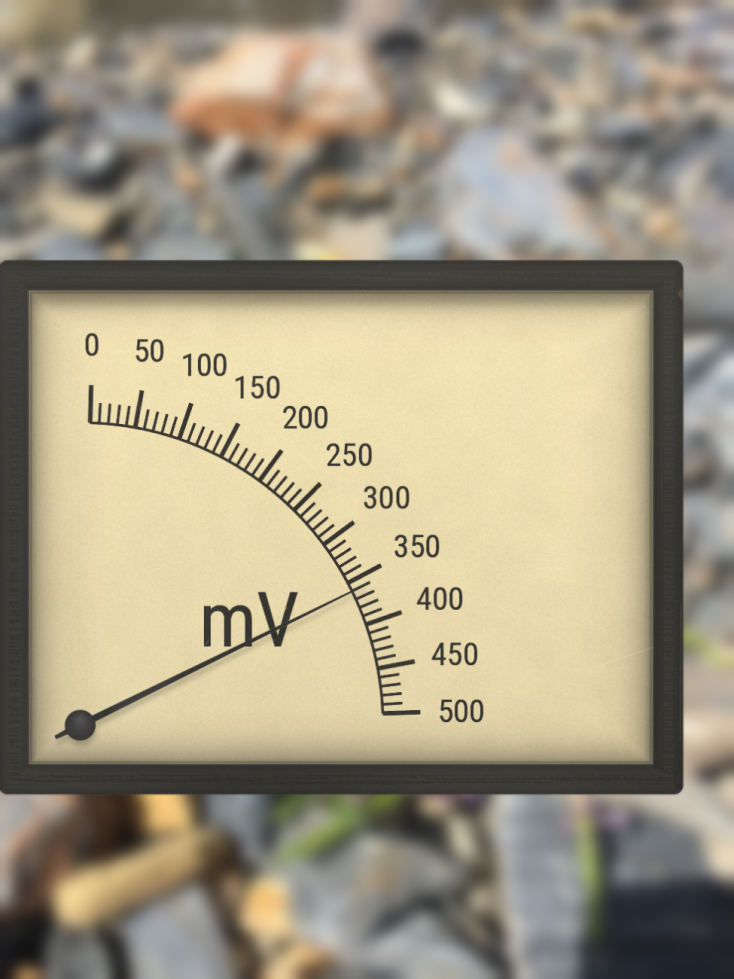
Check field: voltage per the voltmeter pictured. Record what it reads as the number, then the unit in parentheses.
360 (mV)
